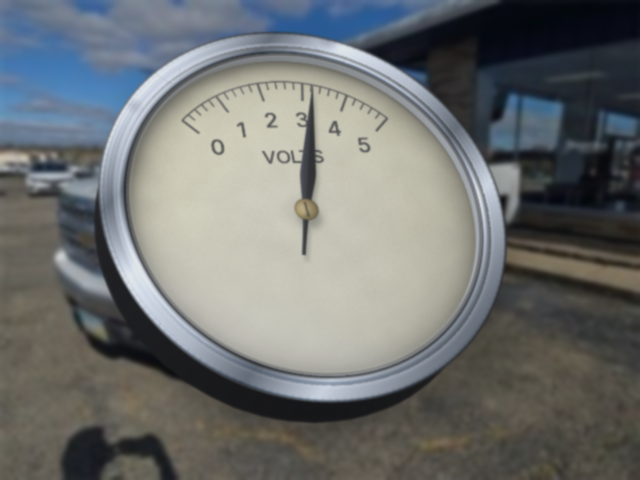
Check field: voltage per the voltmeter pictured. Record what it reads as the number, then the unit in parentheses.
3.2 (V)
